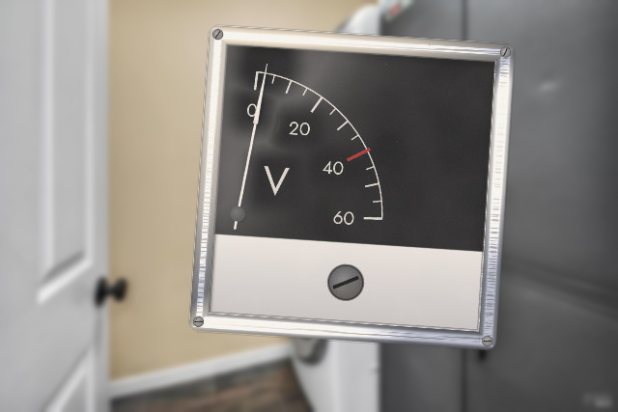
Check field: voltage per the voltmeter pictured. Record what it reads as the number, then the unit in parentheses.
2.5 (V)
